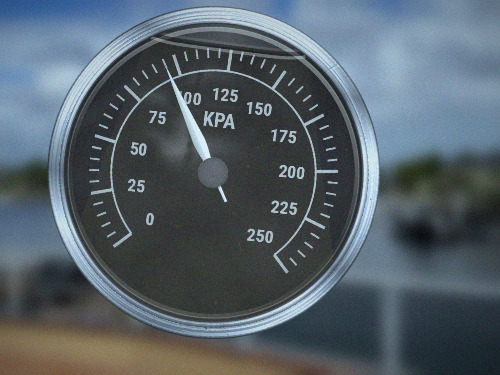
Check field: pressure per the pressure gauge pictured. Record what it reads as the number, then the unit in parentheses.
95 (kPa)
